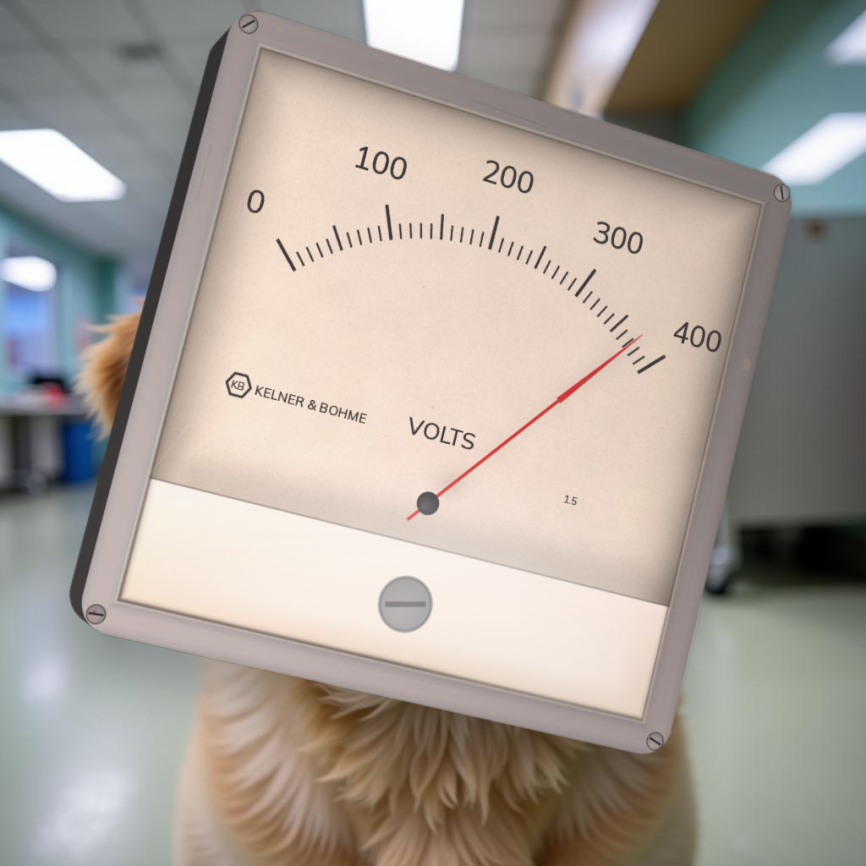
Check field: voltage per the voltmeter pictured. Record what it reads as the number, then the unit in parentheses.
370 (V)
